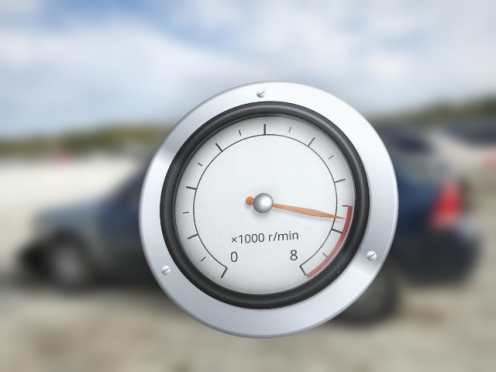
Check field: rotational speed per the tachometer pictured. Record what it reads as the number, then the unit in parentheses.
6750 (rpm)
